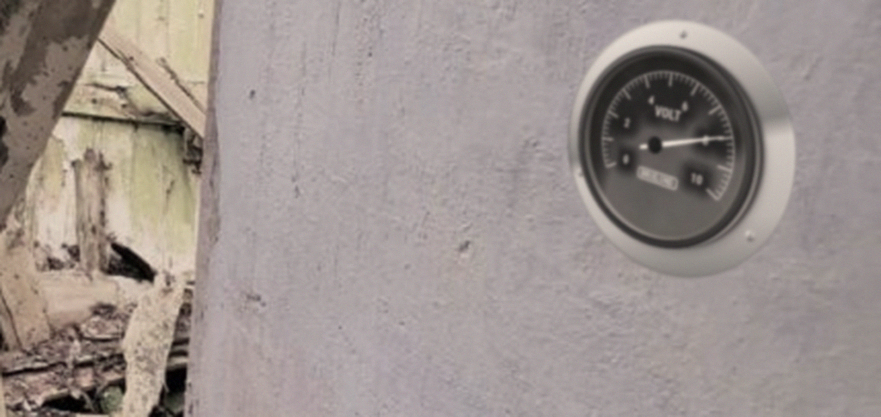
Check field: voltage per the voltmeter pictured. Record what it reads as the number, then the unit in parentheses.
8 (V)
